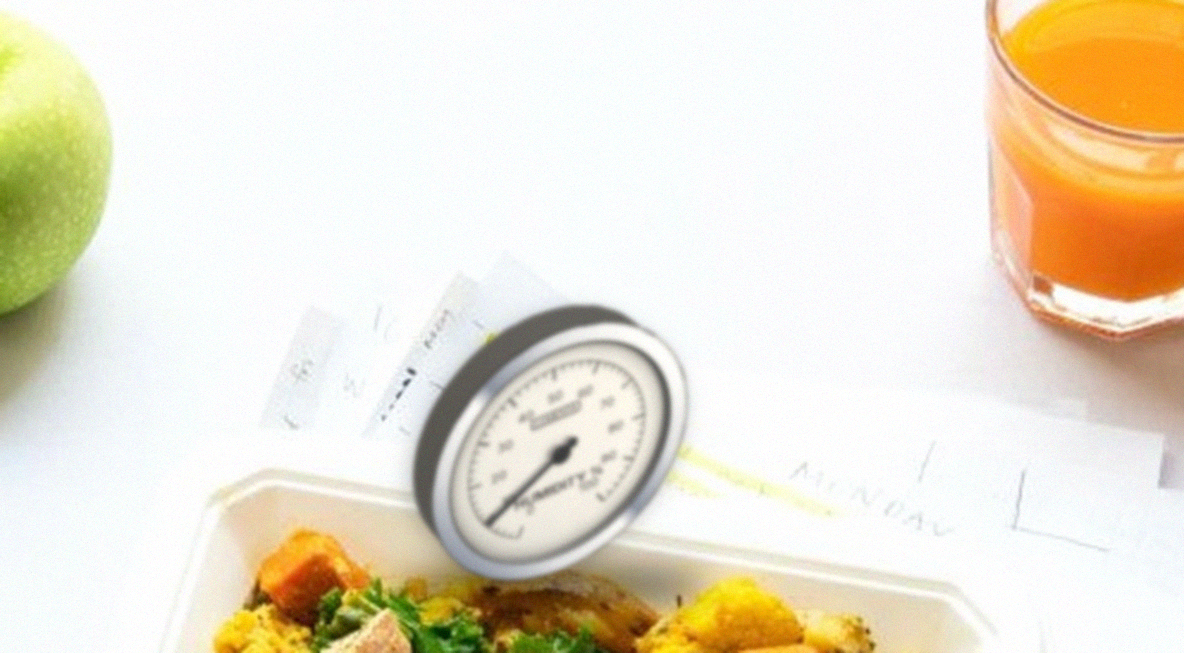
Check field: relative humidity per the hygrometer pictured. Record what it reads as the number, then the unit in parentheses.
10 (%)
